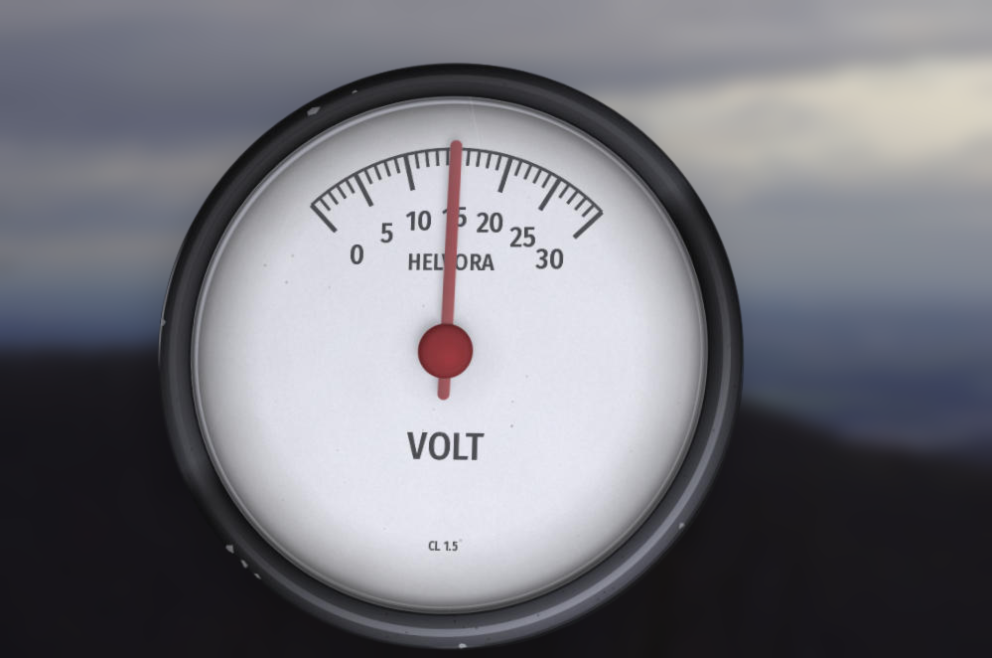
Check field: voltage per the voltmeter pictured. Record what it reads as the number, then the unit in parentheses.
15 (V)
